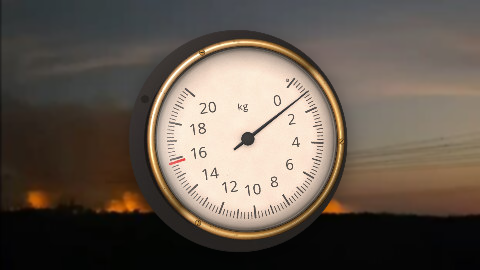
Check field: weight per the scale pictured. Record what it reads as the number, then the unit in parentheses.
1 (kg)
